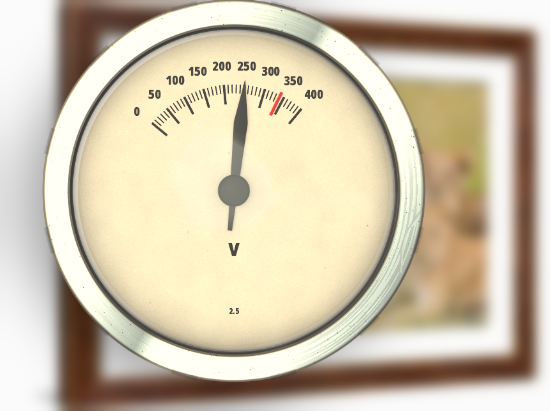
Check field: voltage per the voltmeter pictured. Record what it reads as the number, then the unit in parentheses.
250 (V)
